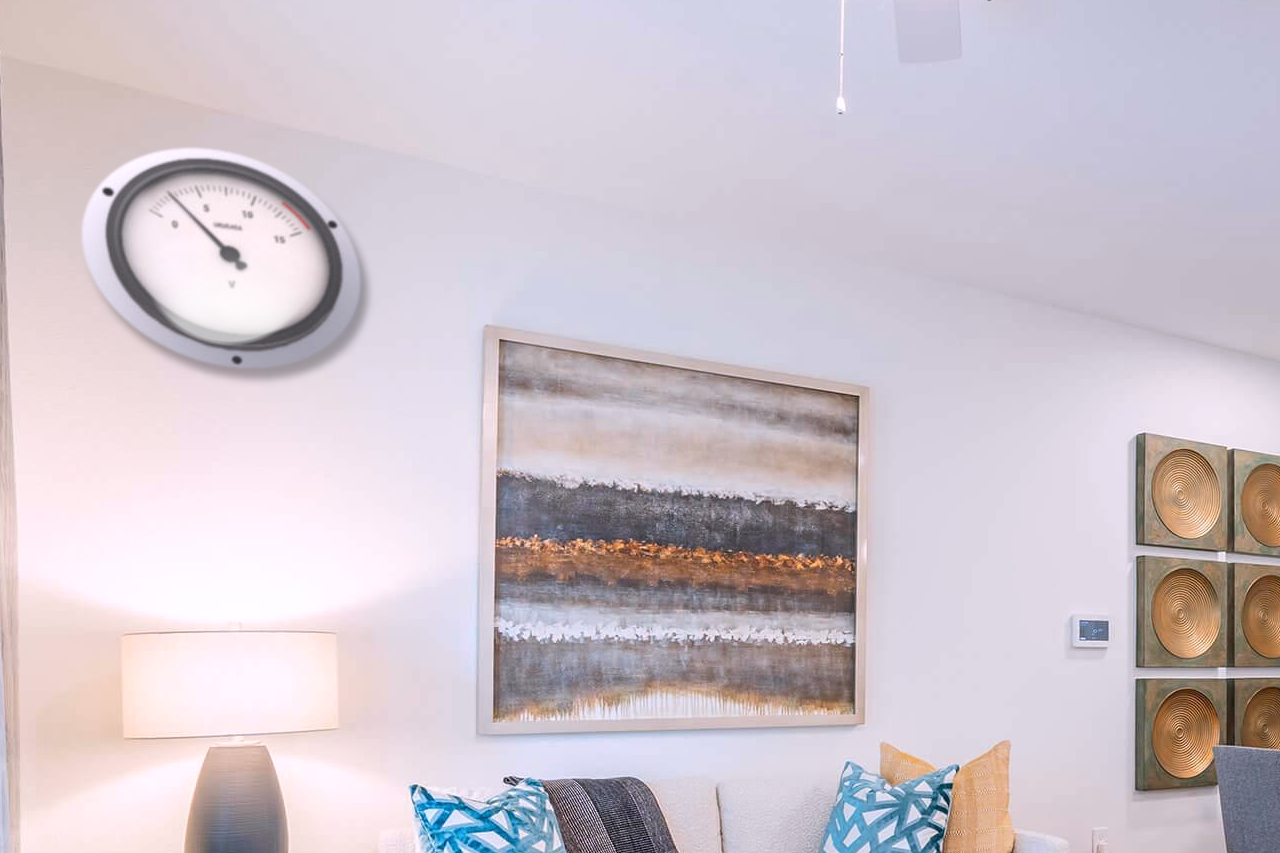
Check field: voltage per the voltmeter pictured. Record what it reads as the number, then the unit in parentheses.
2.5 (V)
